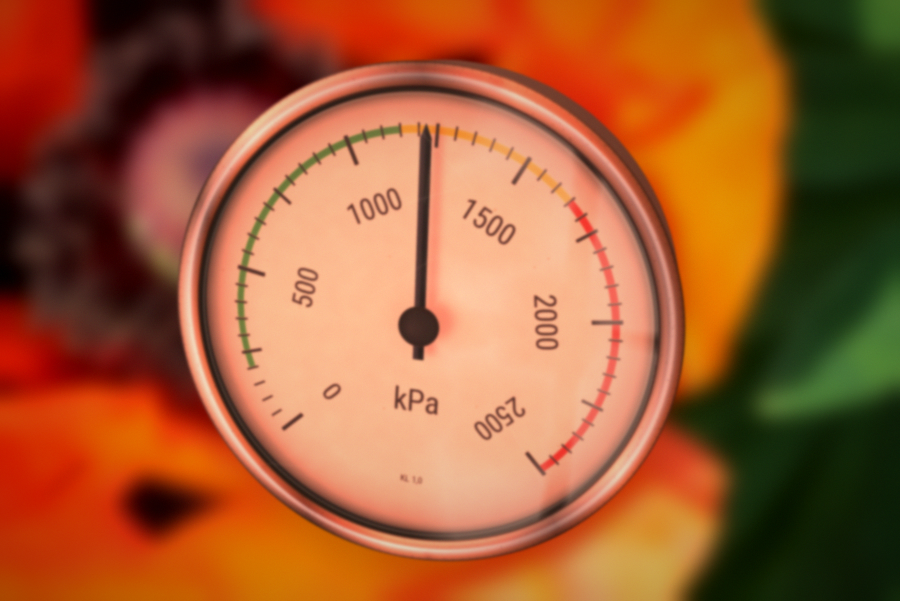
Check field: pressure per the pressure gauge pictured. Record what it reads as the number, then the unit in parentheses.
1225 (kPa)
